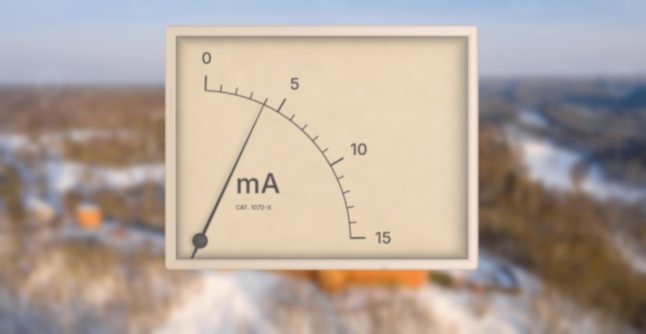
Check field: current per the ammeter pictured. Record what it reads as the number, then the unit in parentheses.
4 (mA)
